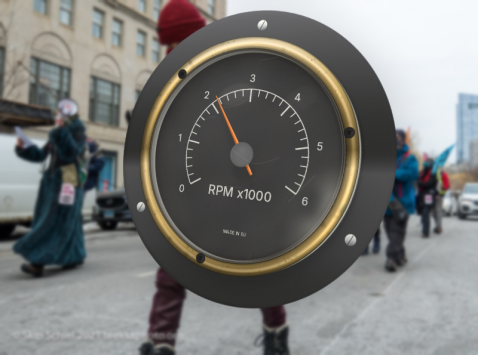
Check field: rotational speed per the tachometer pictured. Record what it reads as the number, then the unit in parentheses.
2200 (rpm)
